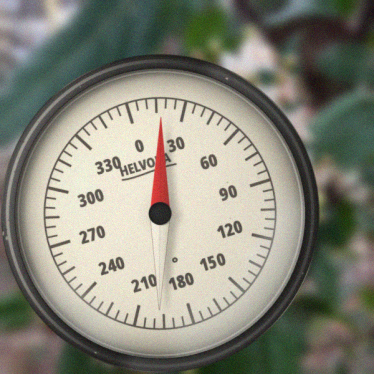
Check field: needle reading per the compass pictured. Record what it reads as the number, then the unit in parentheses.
17.5 (°)
